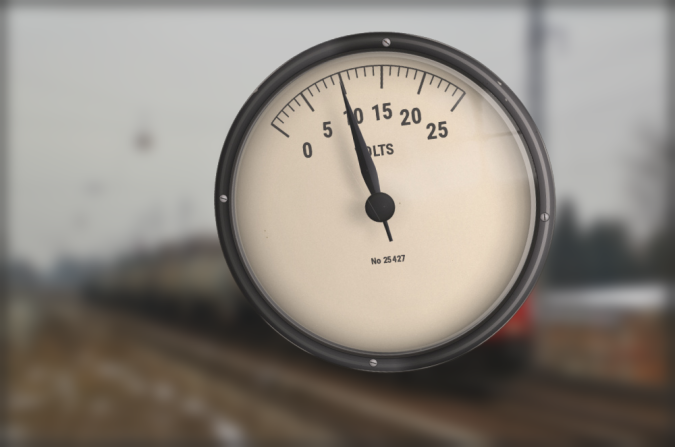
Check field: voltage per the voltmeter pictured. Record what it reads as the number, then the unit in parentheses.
10 (V)
